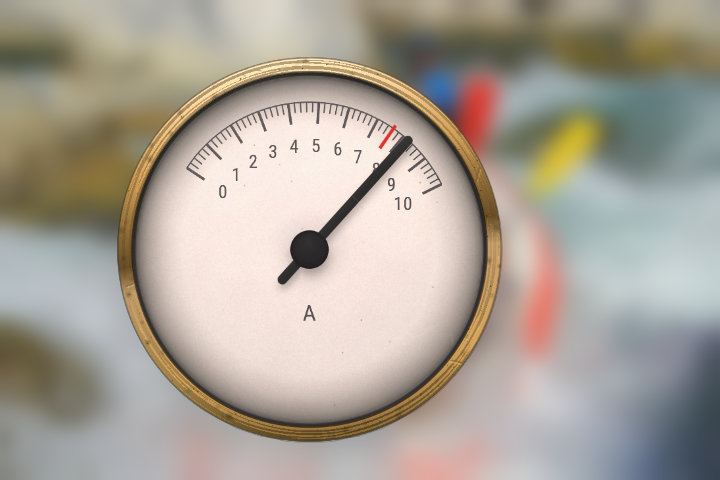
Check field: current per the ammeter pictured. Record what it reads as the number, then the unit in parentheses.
8.2 (A)
